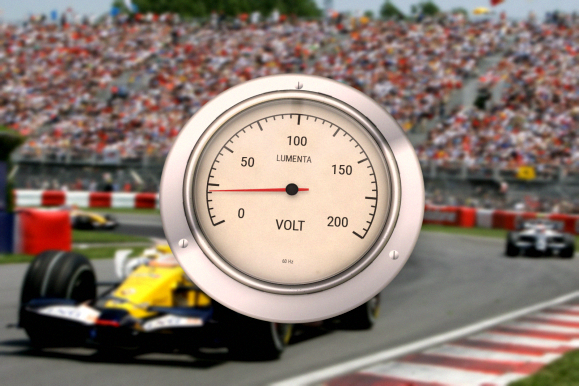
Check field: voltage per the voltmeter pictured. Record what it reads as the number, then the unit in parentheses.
20 (V)
